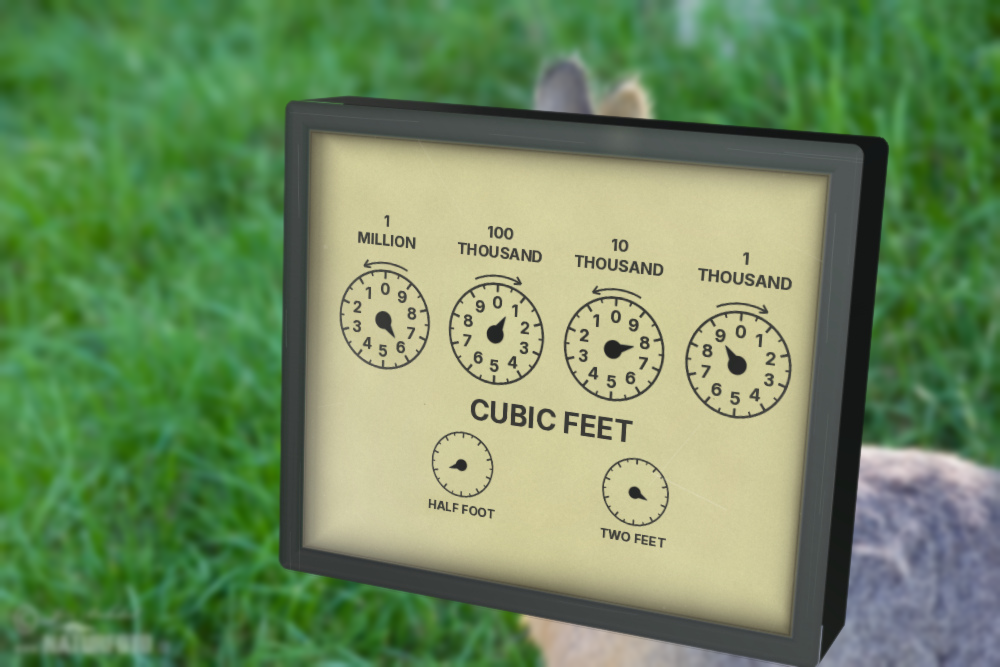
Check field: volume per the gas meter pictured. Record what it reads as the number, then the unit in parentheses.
607900 (ft³)
